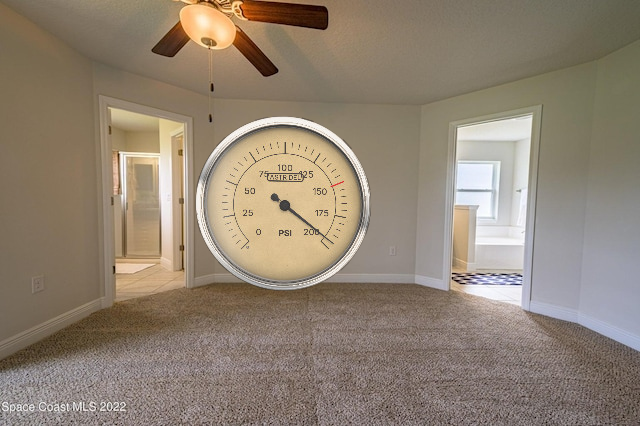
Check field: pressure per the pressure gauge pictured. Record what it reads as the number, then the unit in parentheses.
195 (psi)
